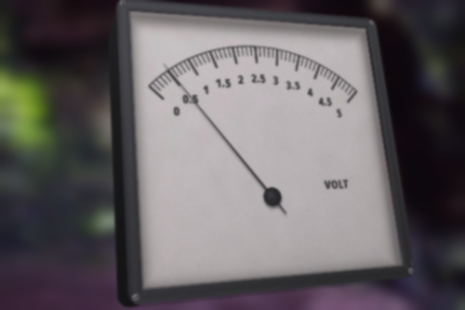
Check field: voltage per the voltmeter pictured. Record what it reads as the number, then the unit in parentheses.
0.5 (V)
